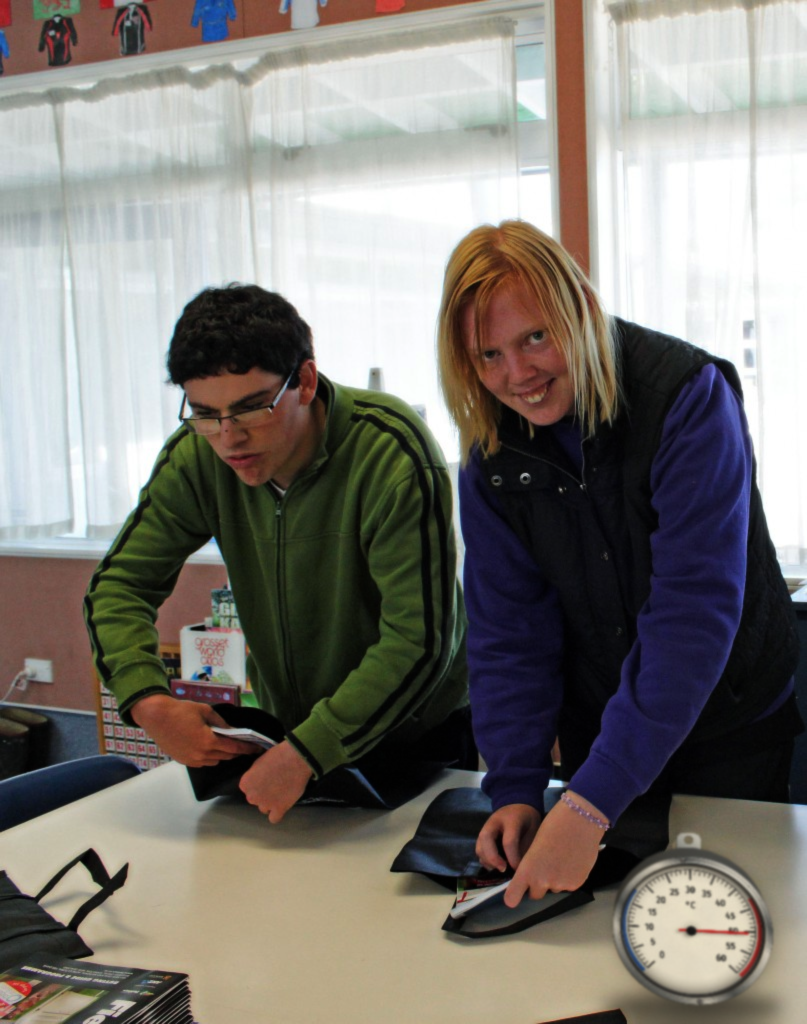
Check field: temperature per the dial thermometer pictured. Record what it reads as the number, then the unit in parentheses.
50 (°C)
